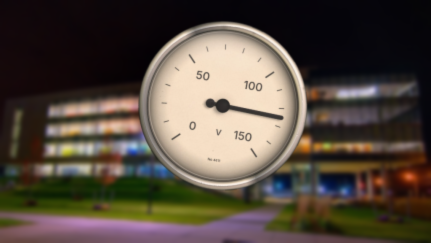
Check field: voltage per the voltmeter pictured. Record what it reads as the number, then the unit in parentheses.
125 (V)
